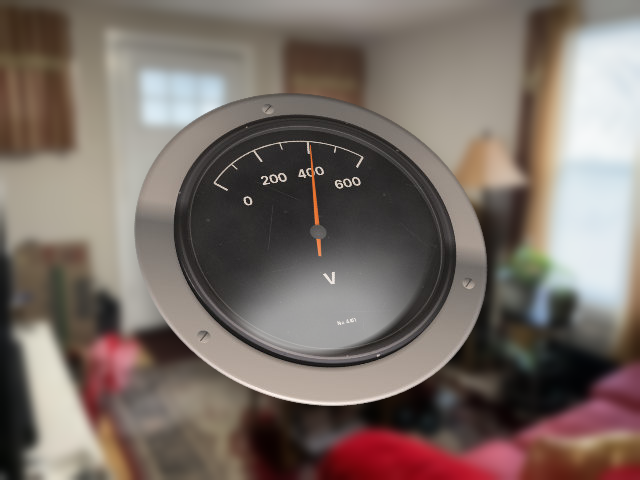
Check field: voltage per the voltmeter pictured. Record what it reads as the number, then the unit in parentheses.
400 (V)
